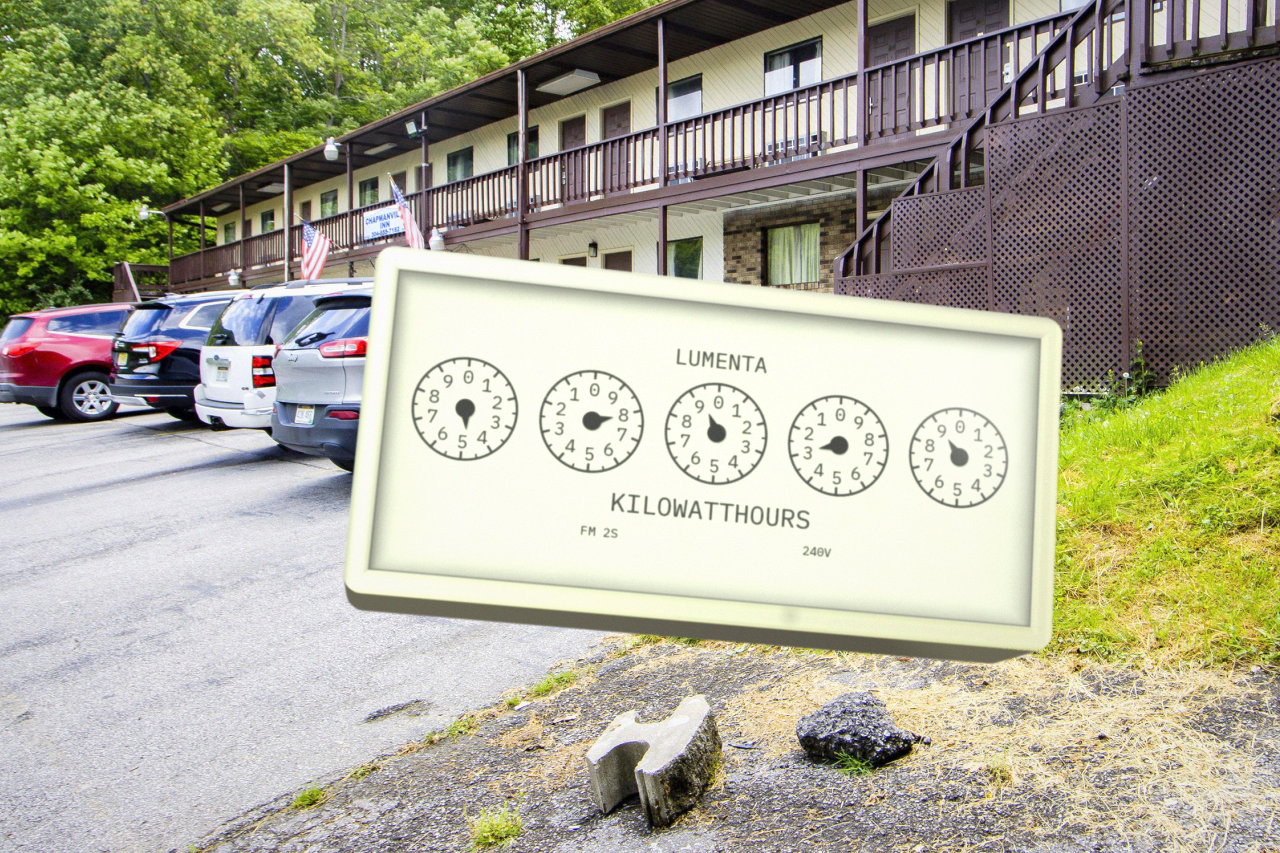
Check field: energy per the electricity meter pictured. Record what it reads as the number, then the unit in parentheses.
47929 (kWh)
